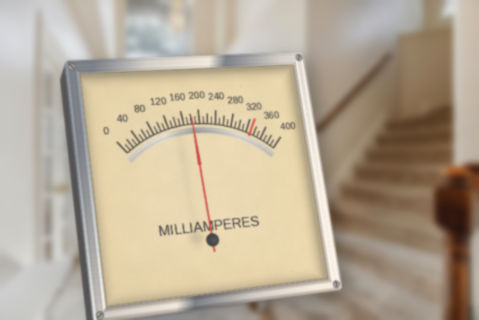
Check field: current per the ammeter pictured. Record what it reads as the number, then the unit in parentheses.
180 (mA)
